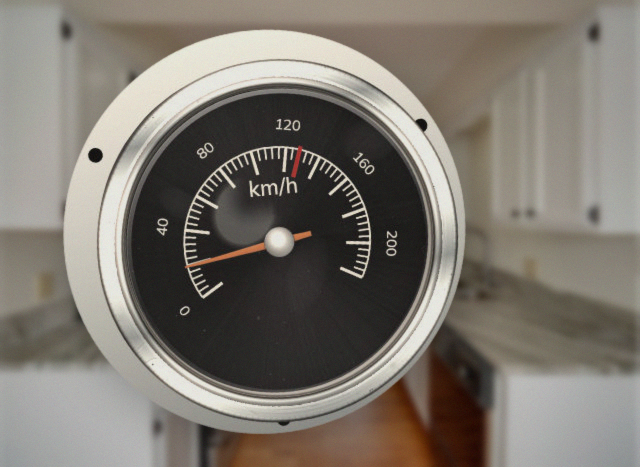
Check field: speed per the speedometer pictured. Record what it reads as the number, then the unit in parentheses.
20 (km/h)
